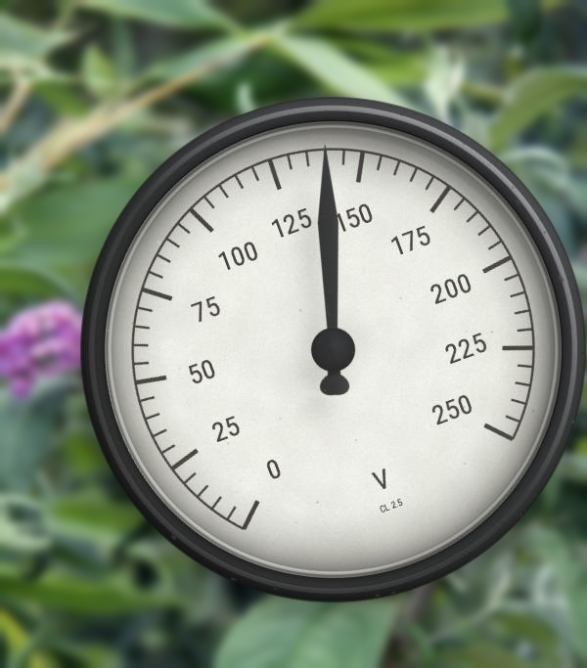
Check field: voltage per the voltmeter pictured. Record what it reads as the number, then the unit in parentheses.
140 (V)
